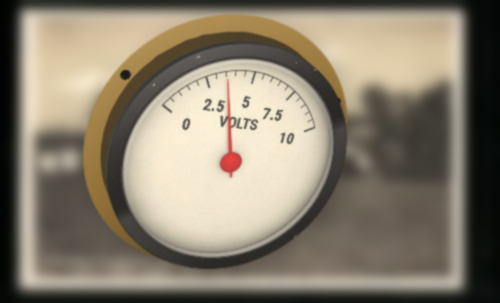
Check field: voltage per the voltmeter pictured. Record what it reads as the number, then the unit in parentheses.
3.5 (V)
